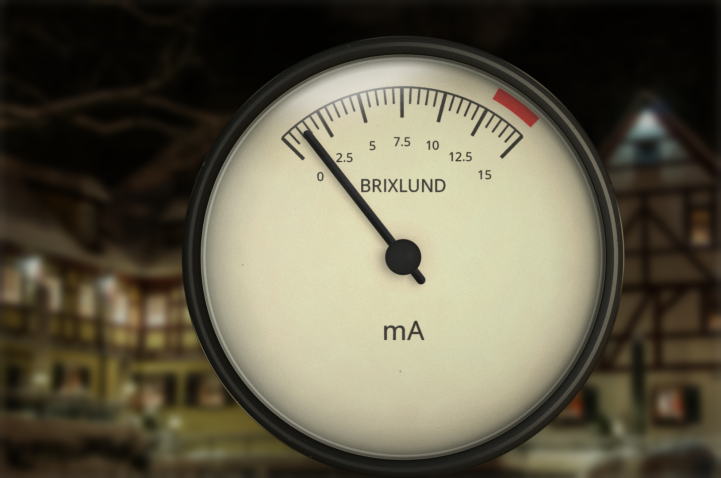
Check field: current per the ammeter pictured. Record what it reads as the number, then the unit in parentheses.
1.25 (mA)
